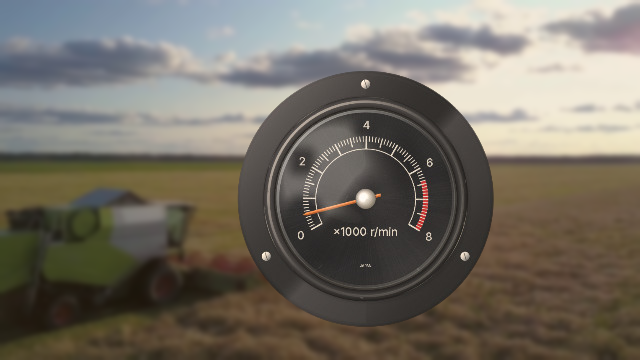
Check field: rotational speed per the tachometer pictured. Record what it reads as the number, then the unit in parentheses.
500 (rpm)
